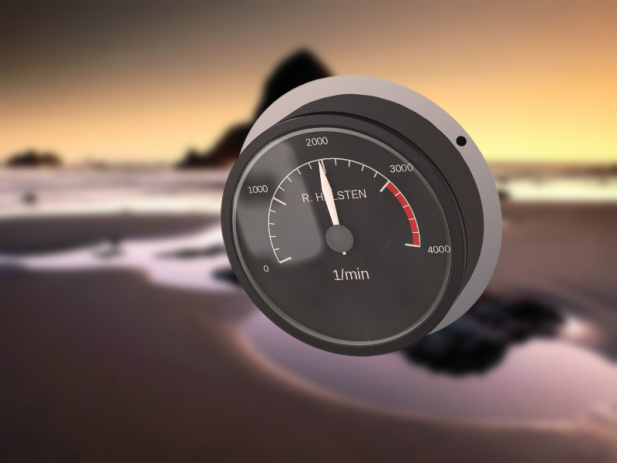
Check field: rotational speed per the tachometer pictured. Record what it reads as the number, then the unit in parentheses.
2000 (rpm)
